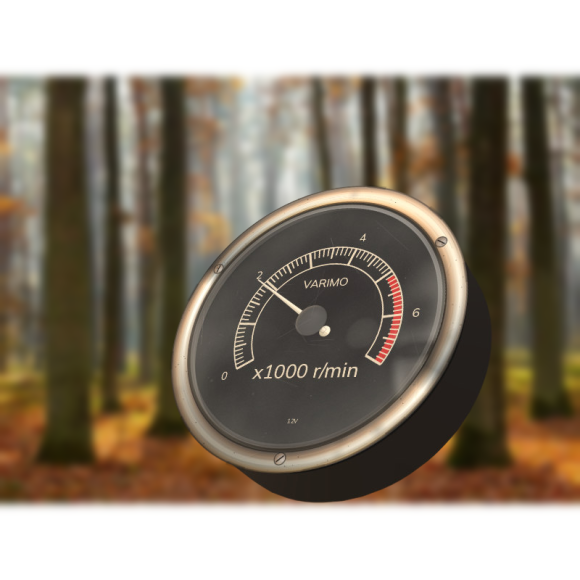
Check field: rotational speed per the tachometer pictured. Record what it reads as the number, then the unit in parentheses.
1900 (rpm)
